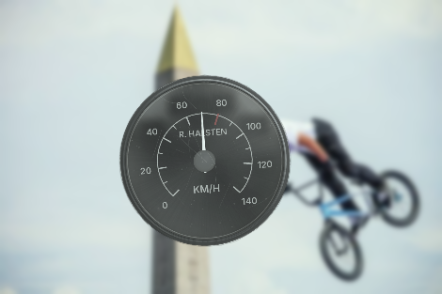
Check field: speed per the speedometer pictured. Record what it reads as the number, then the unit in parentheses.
70 (km/h)
